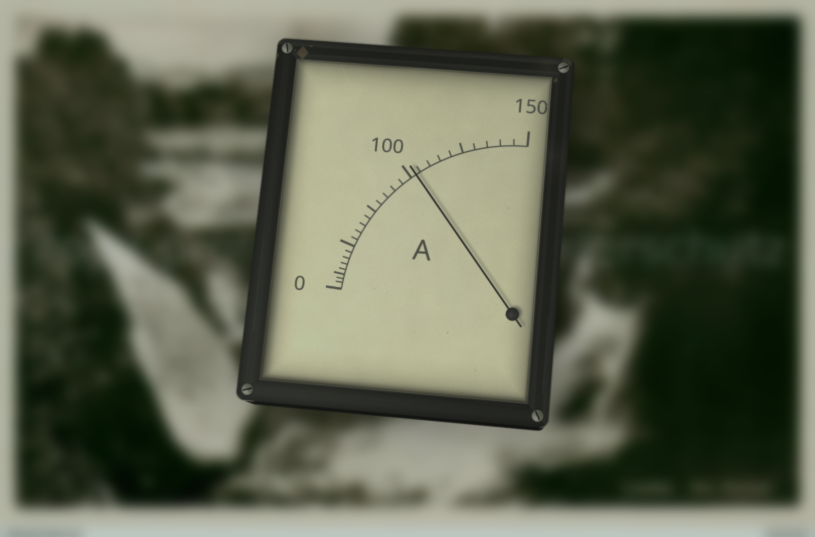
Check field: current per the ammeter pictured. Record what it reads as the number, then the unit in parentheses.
102.5 (A)
